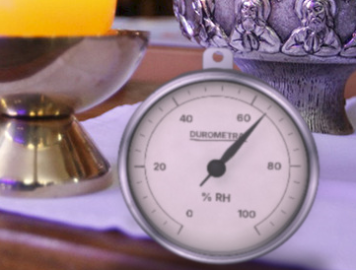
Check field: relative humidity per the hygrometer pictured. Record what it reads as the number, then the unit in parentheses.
64 (%)
